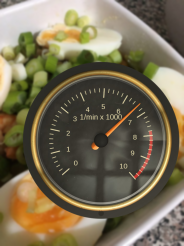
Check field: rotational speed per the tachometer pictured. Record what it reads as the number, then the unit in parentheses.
6600 (rpm)
